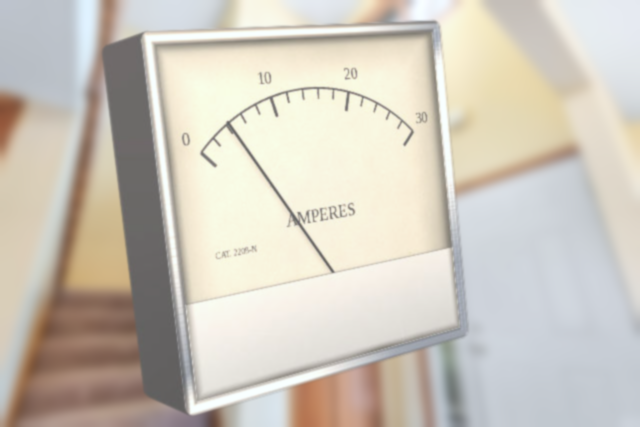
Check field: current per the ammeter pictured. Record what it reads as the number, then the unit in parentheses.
4 (A)
